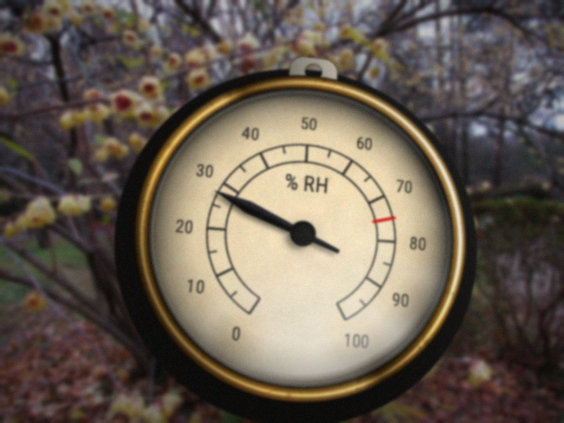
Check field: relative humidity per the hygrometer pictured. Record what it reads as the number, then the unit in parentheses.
27.5 (%)
